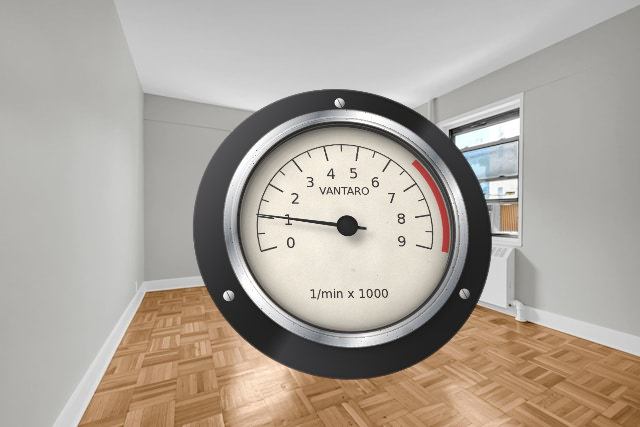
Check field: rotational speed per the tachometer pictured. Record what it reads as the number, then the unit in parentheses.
1000 (rpm)
